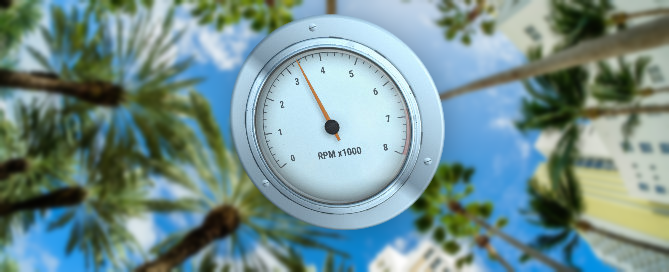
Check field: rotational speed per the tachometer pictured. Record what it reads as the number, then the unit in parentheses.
3400 (rpm)
